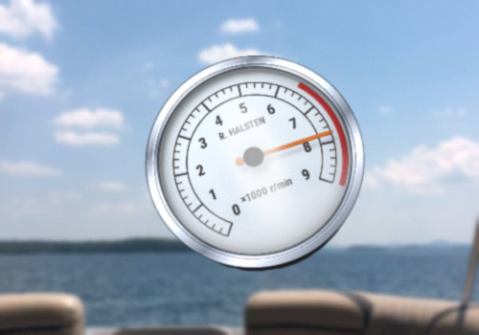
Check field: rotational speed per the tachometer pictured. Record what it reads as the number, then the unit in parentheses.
7800 (rpm)
